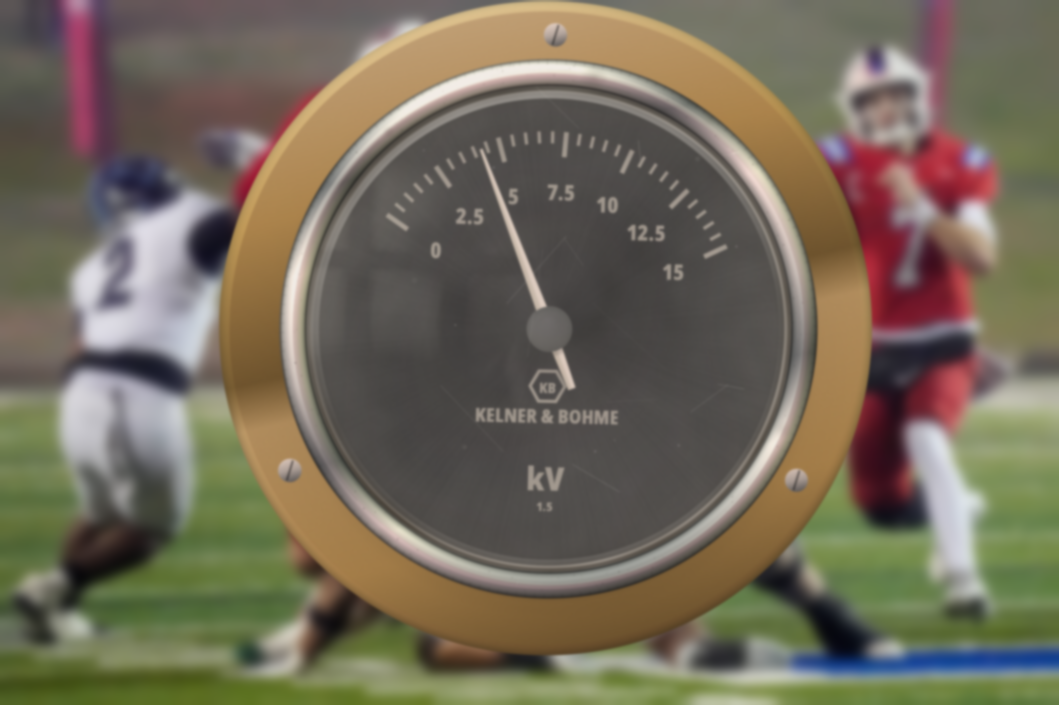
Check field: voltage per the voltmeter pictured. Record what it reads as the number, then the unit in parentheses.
4.25 (kV)
